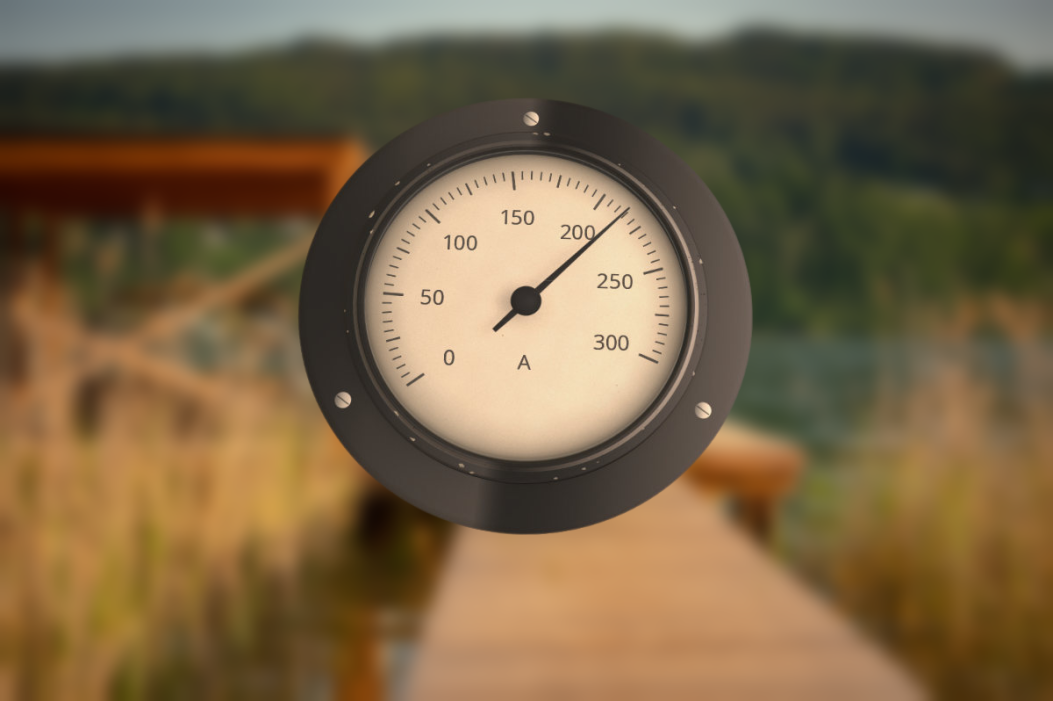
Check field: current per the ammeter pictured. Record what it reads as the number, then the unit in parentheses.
215 (A)
